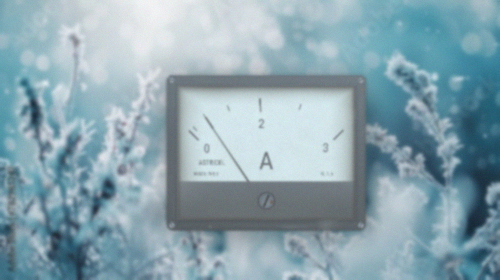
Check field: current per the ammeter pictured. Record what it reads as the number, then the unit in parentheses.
1 (A)
